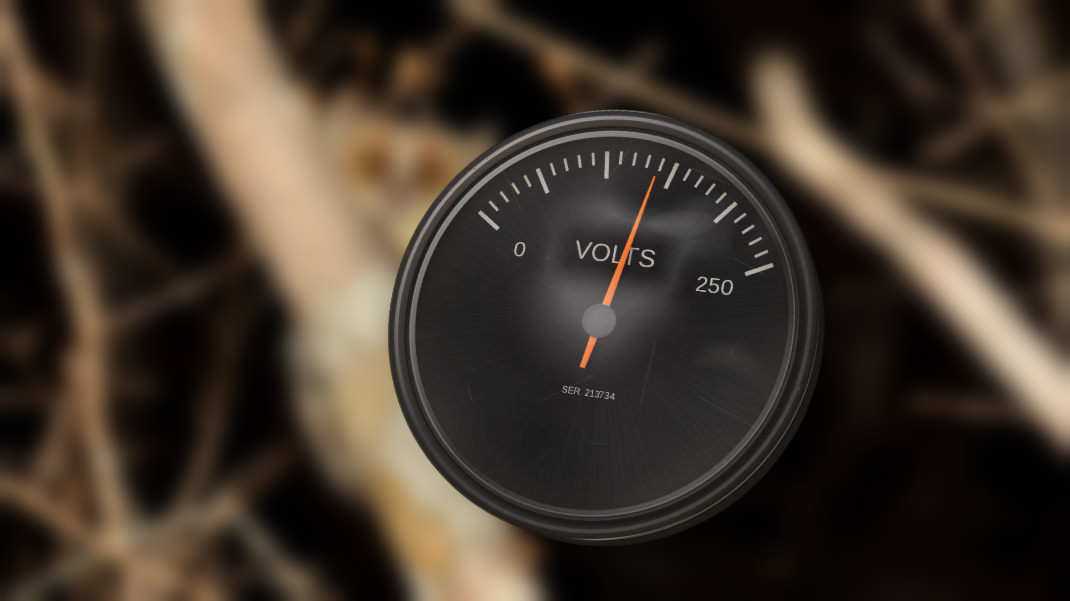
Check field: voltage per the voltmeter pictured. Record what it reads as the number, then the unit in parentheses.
140 (V)
